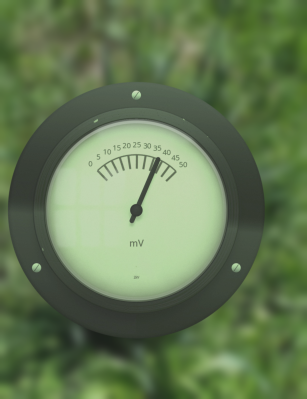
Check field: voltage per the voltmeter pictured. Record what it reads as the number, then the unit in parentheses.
37.5 (mV)
